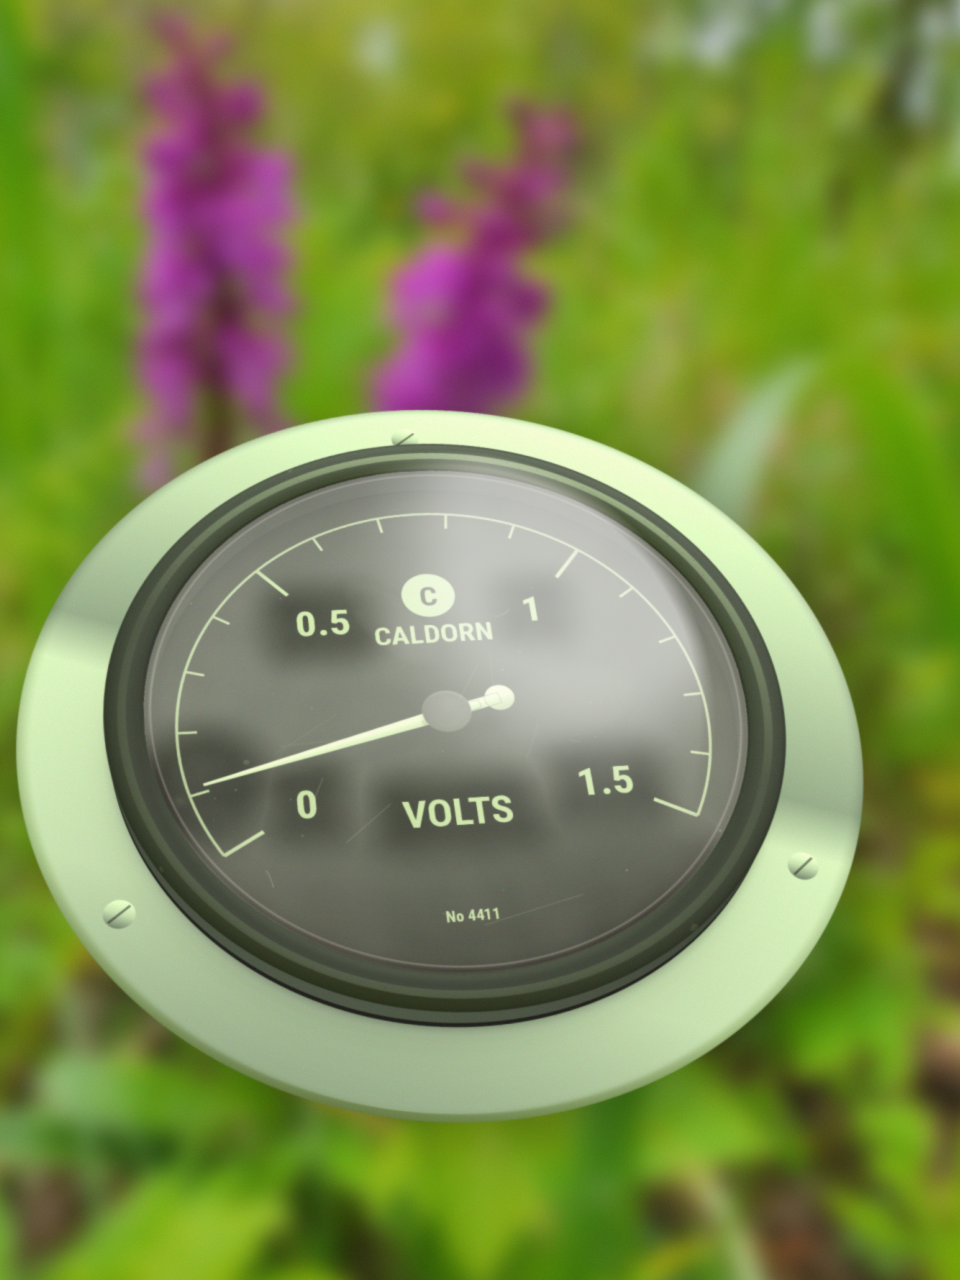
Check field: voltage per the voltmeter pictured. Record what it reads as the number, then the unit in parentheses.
0.1 (V)
